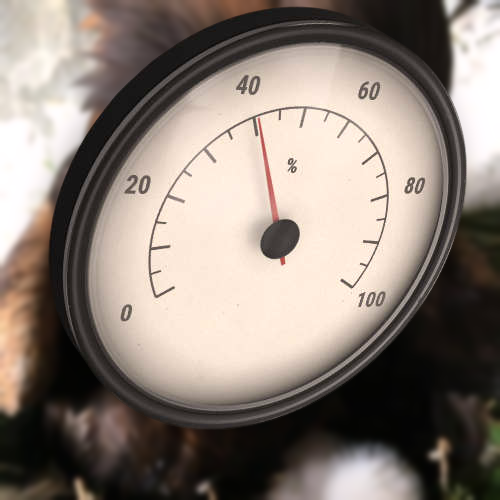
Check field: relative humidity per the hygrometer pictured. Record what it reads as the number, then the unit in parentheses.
40 (%)
